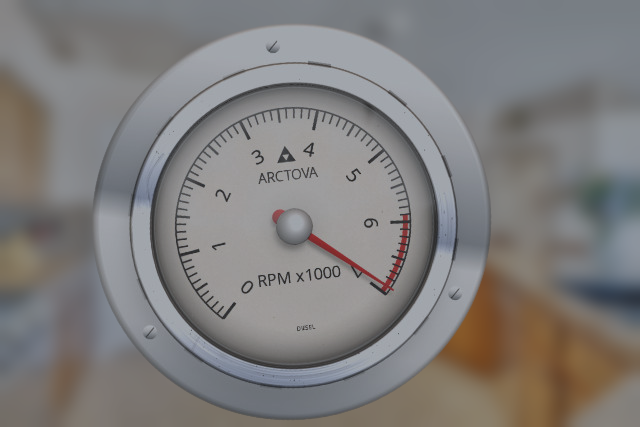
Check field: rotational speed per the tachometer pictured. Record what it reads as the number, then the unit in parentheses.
6900 (rpm)
